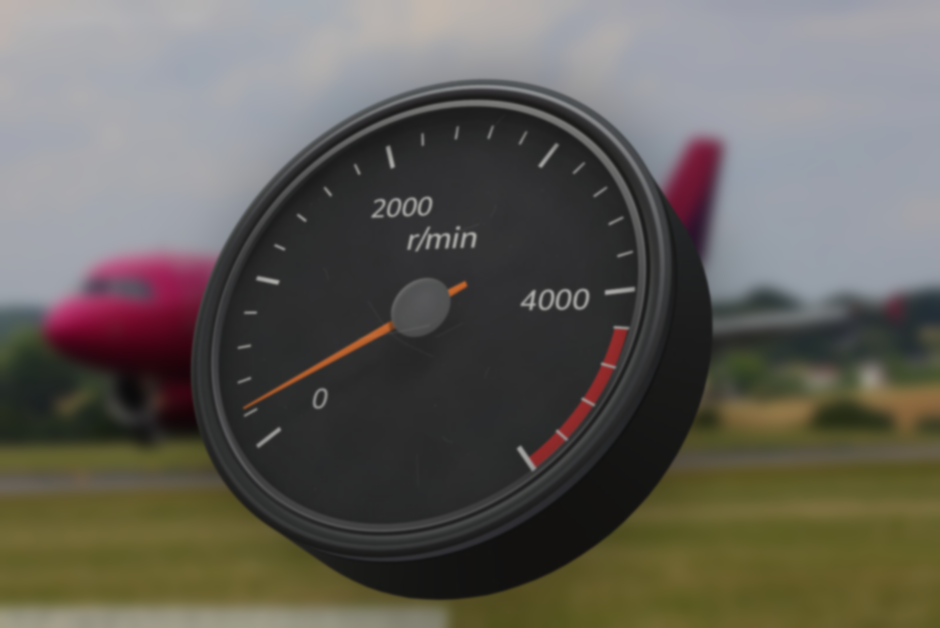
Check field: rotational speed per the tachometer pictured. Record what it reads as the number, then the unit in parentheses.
200 (rpm)
